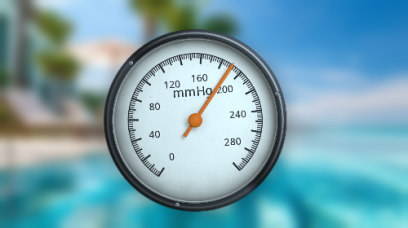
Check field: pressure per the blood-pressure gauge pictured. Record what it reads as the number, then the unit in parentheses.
190 (mmHg)
